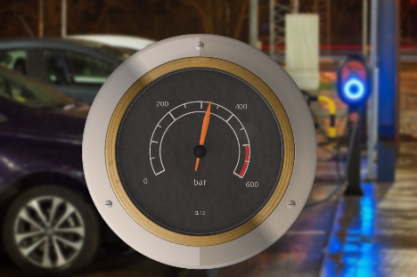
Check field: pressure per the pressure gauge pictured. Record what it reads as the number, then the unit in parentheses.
325 (bar)
